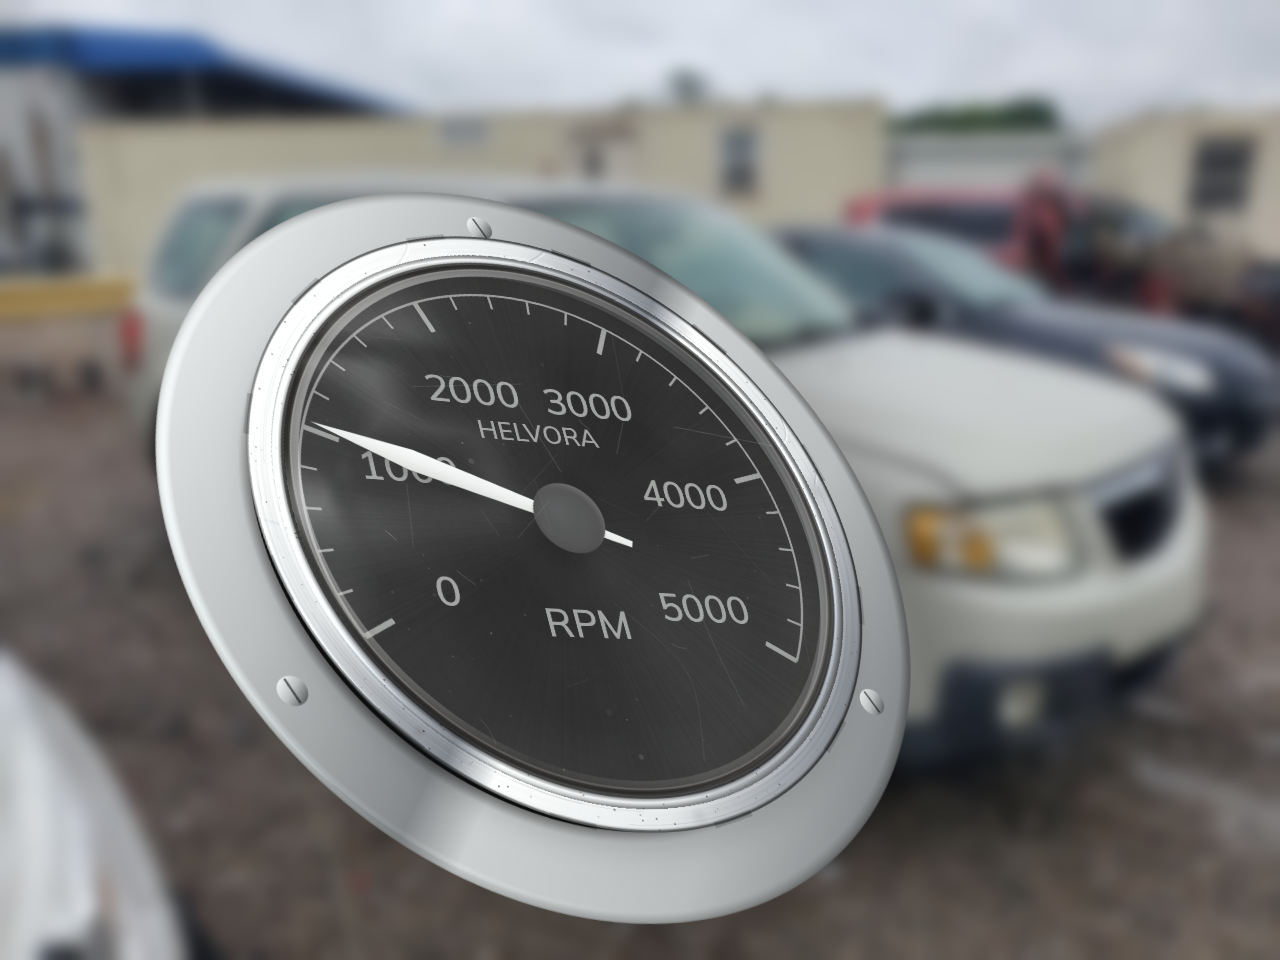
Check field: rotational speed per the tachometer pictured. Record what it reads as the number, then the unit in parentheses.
1000 (rpm)
